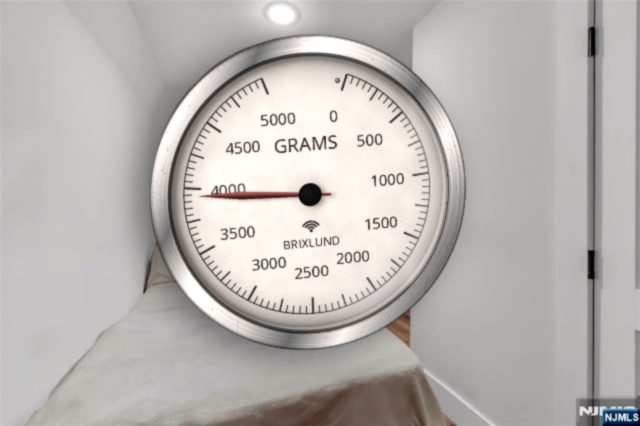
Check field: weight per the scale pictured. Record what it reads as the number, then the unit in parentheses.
3950 (g)
